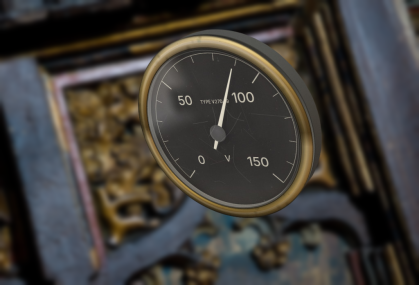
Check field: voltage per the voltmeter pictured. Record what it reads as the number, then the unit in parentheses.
90 (V)
